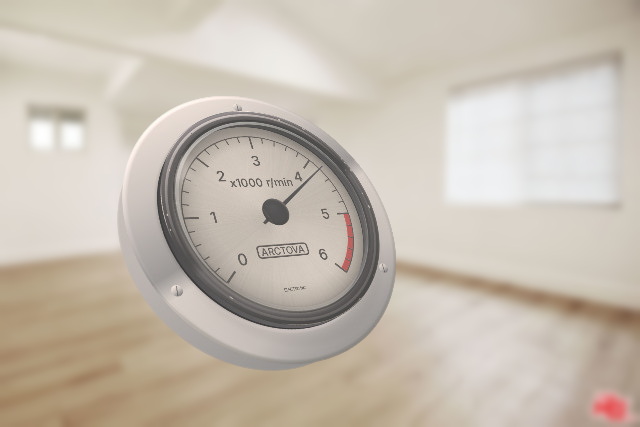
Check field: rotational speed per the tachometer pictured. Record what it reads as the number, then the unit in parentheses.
4200 (rpm)
